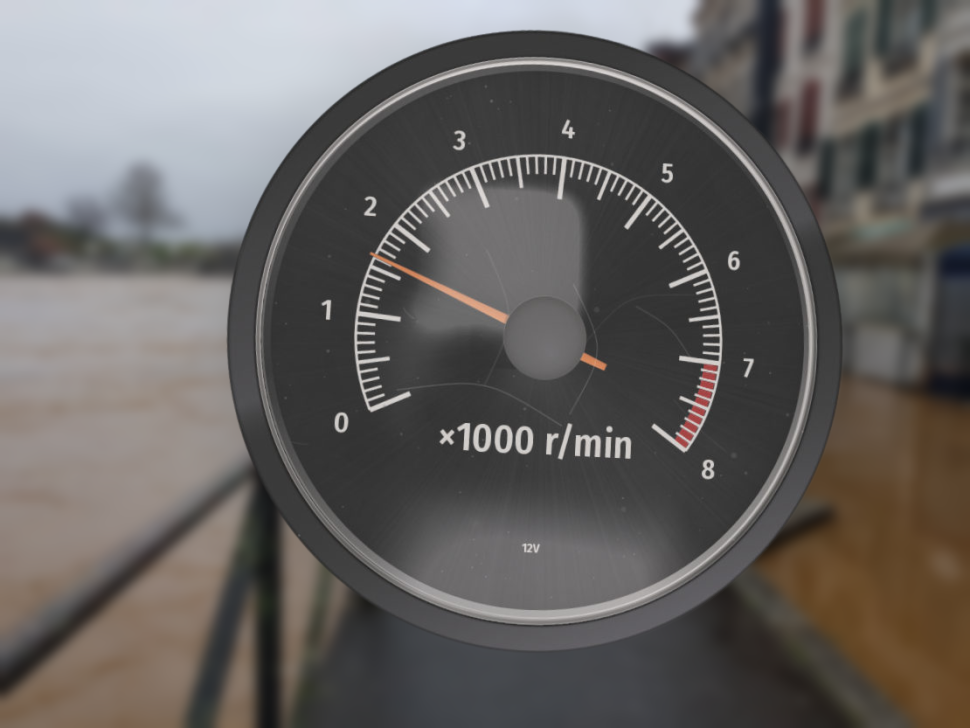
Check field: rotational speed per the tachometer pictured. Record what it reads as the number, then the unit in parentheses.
1600 (rpm)
